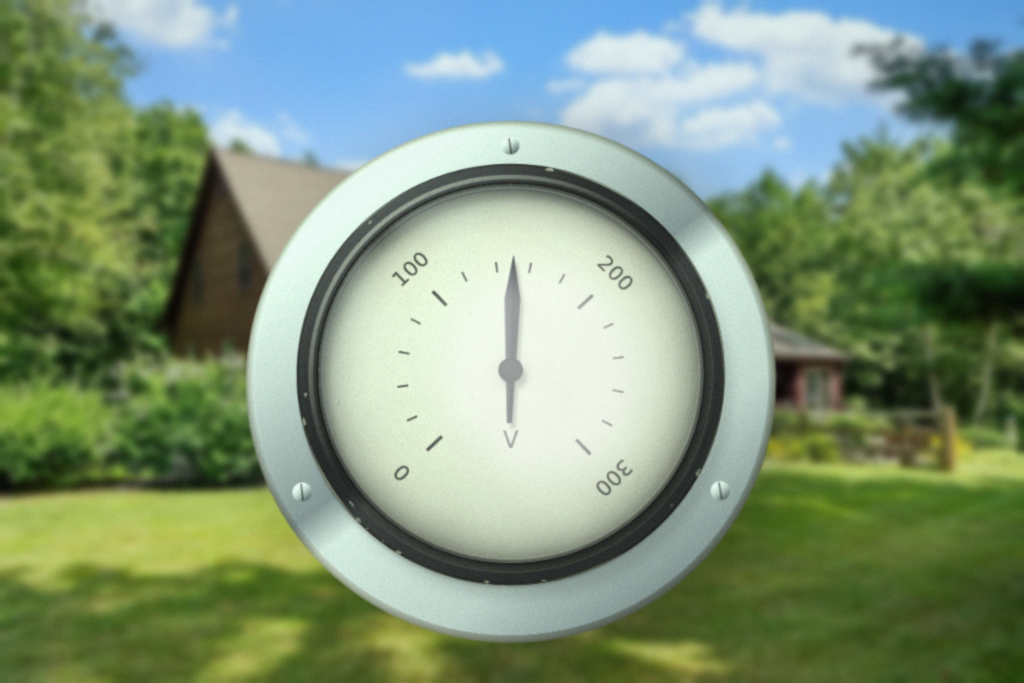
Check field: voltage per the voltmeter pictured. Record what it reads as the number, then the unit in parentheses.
150 (V)
